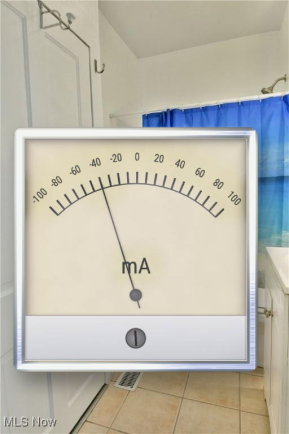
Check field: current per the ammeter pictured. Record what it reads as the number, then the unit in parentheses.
-40 (mA)
